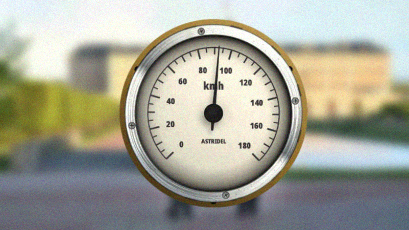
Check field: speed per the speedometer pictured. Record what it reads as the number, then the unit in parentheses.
92.5 (km/h)
